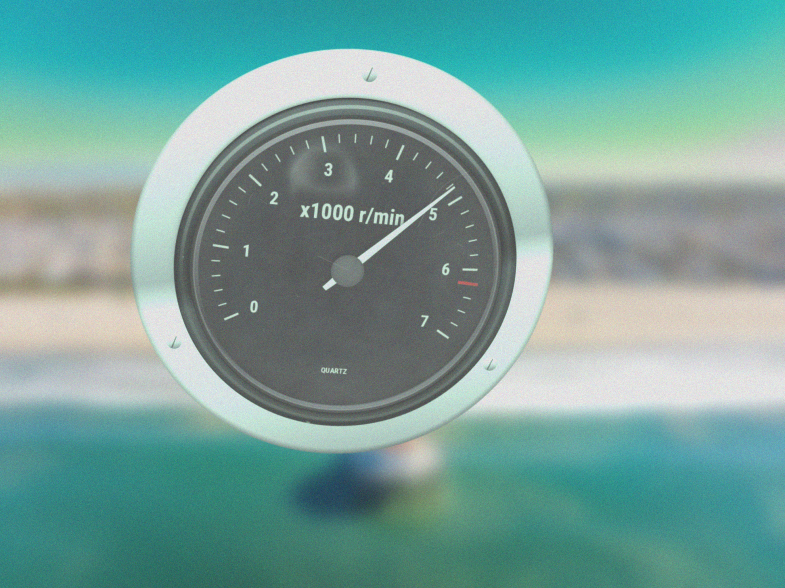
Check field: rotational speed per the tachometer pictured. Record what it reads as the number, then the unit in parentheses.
4800 (rpm)
